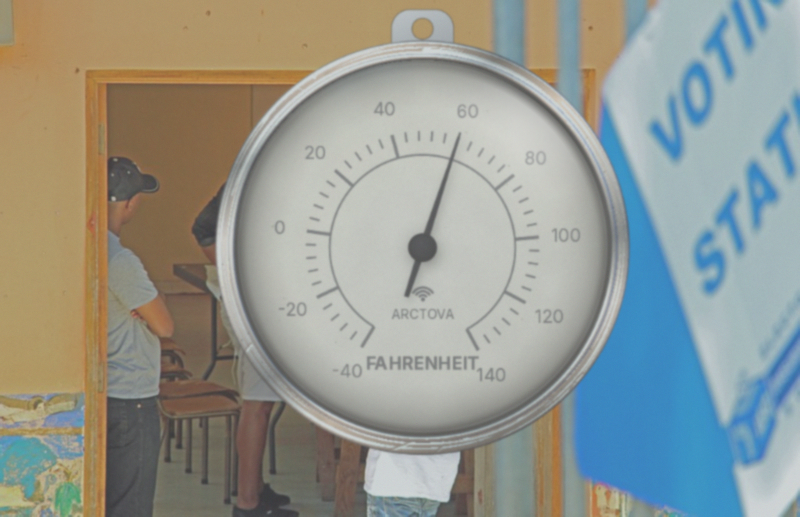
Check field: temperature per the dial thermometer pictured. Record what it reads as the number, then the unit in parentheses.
60 (°F)
